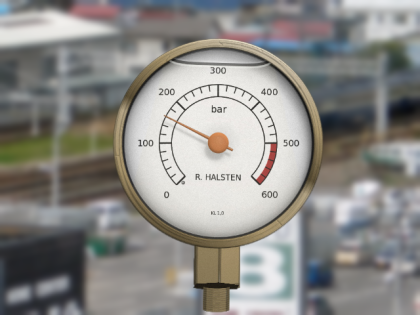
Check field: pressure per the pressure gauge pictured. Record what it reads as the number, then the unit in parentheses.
160 (bar)
